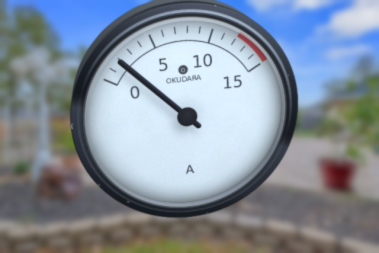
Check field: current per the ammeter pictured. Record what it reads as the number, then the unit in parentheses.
2 (A)
